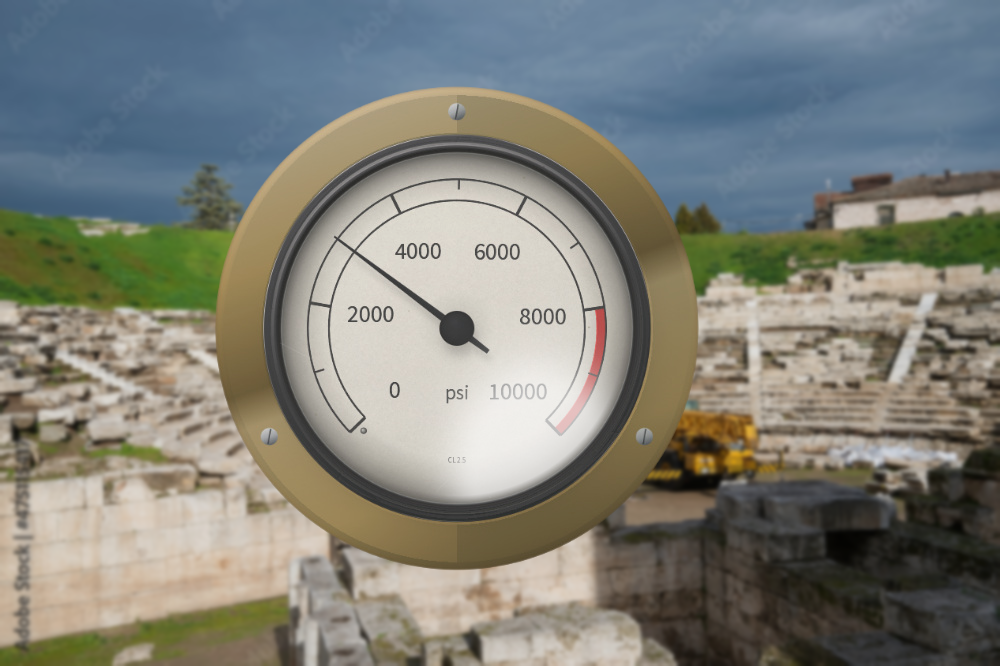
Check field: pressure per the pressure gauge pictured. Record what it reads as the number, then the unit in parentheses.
3000 (psi)
